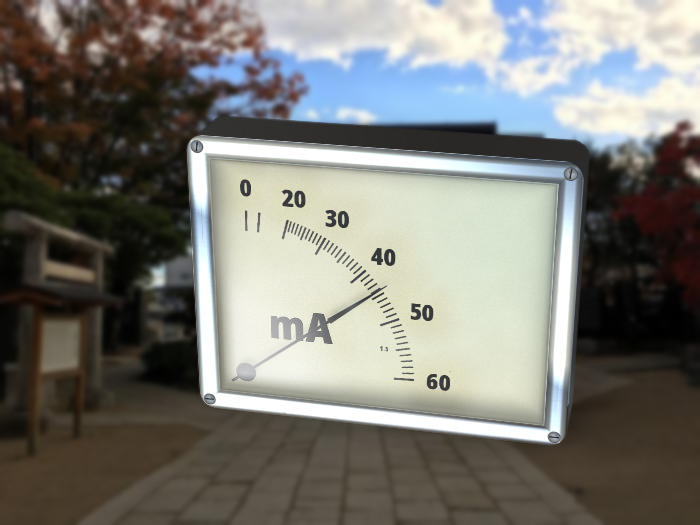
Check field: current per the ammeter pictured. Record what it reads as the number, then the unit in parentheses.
44 (mA)
